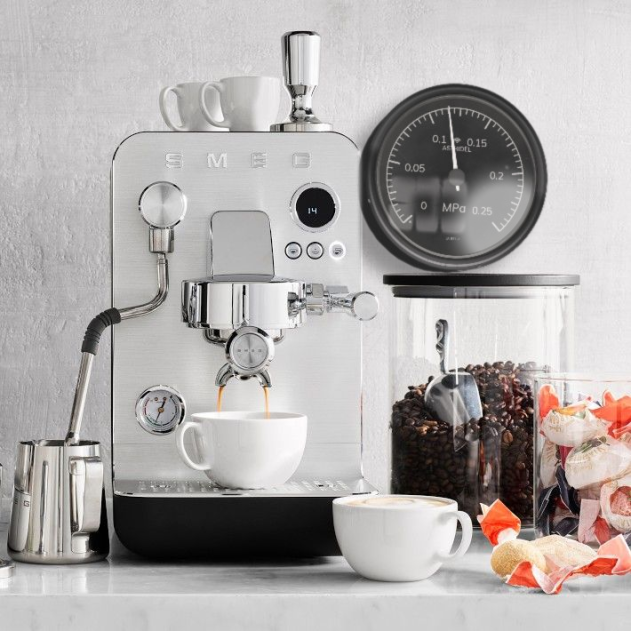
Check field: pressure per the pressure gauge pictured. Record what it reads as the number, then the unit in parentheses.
0.115 (MPa)
